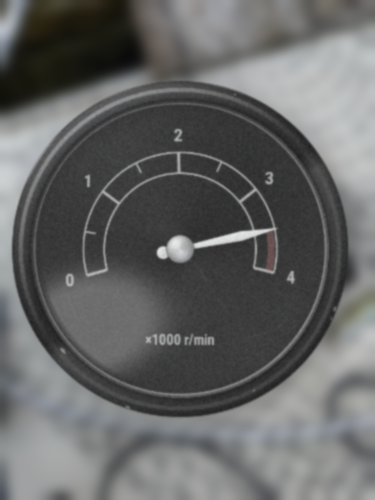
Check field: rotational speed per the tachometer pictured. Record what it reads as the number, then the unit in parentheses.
3500 (rpm)
